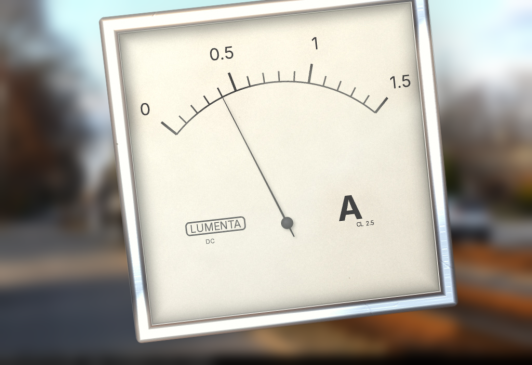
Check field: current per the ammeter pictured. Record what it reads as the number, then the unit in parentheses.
0.4 (A)
